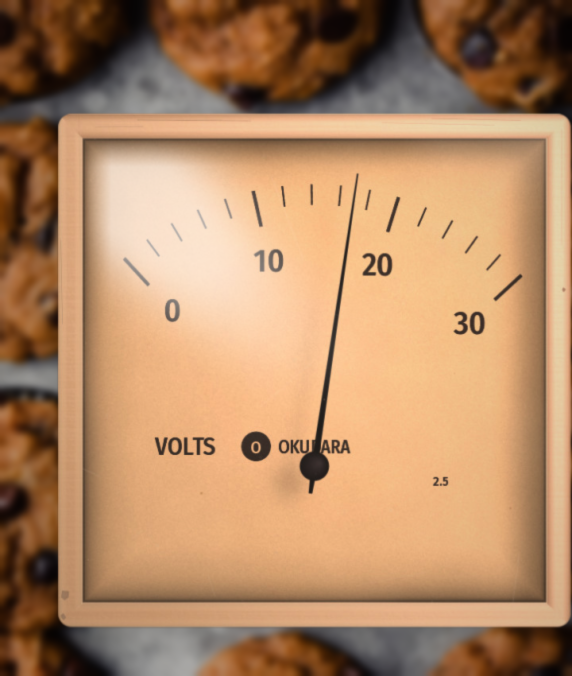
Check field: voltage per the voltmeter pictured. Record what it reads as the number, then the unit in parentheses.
17 (V)
